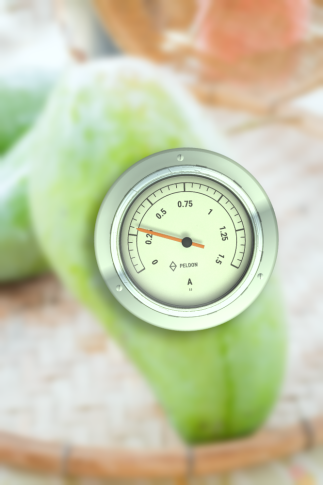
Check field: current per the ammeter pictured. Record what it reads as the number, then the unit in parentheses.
0.3 (A)
